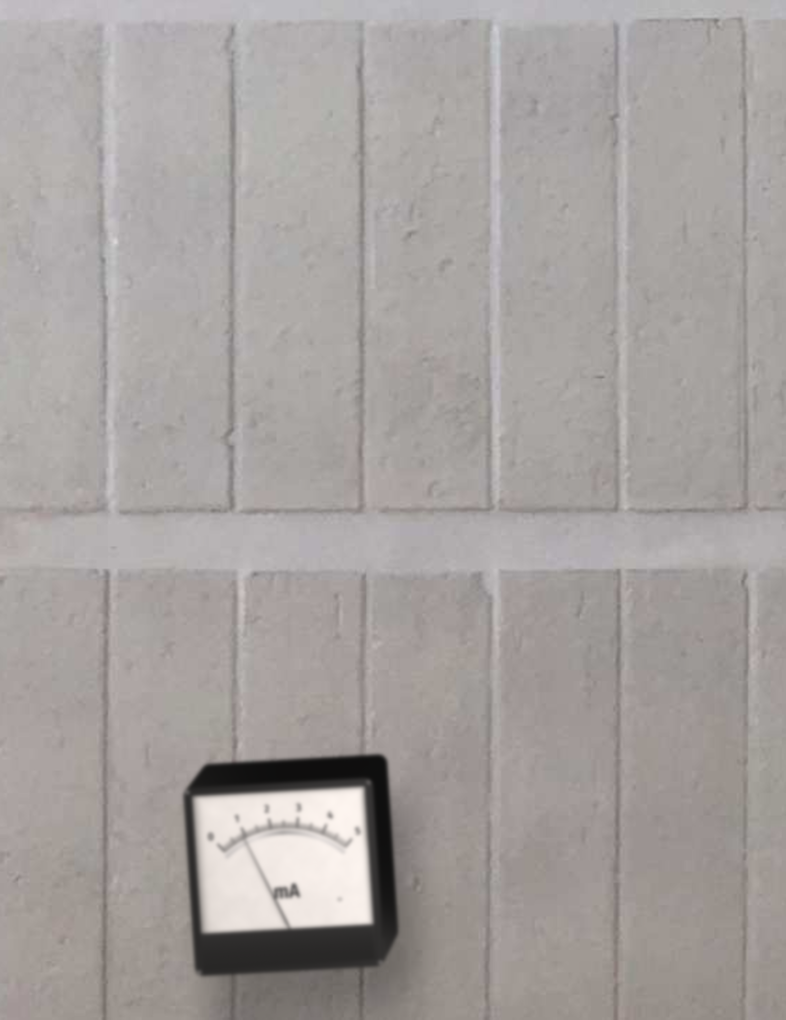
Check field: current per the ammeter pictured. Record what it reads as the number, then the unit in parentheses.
1 (mA)
